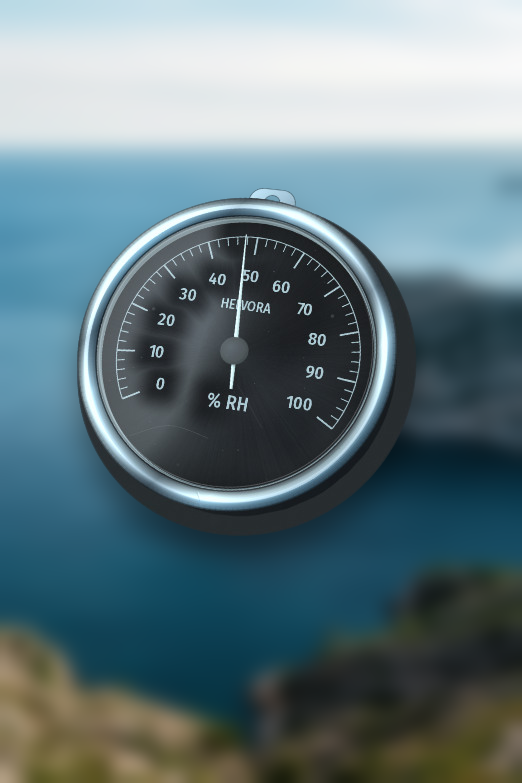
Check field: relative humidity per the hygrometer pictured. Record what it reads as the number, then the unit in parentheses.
48 (%)
